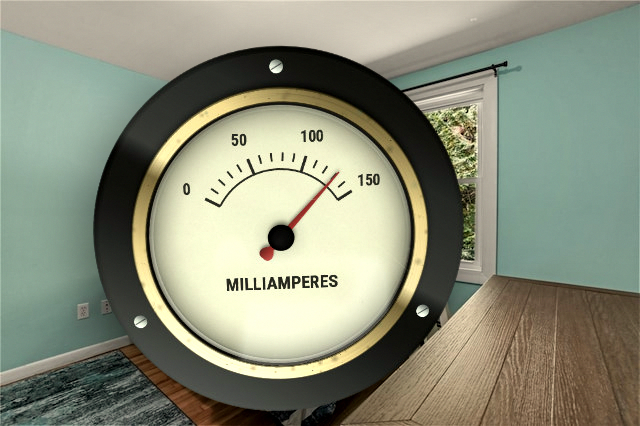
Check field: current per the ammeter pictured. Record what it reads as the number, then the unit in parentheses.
130 (mA)
